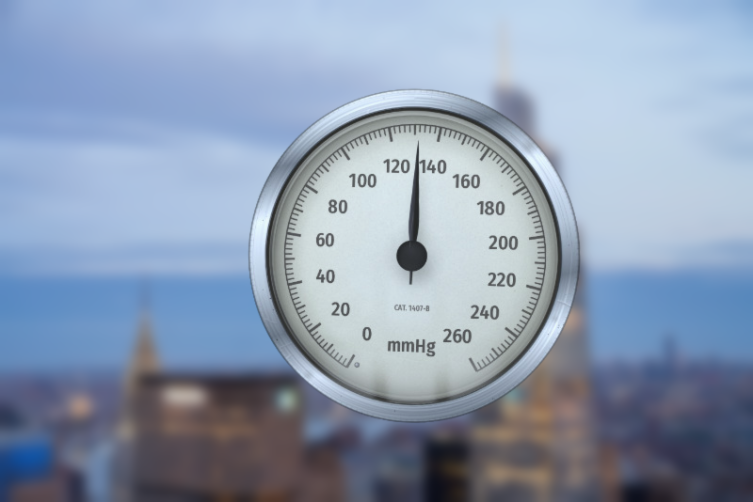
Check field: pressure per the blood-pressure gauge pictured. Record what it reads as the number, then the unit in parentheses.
132 (mmHg)
